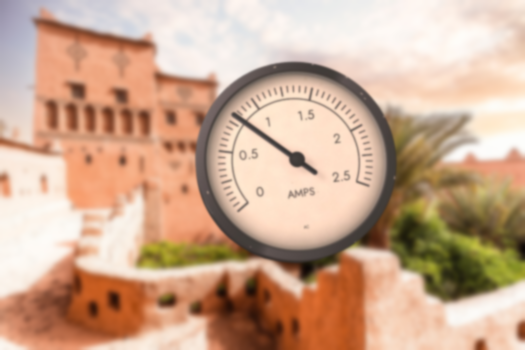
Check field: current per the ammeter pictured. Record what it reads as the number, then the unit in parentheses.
0.8 (A)
